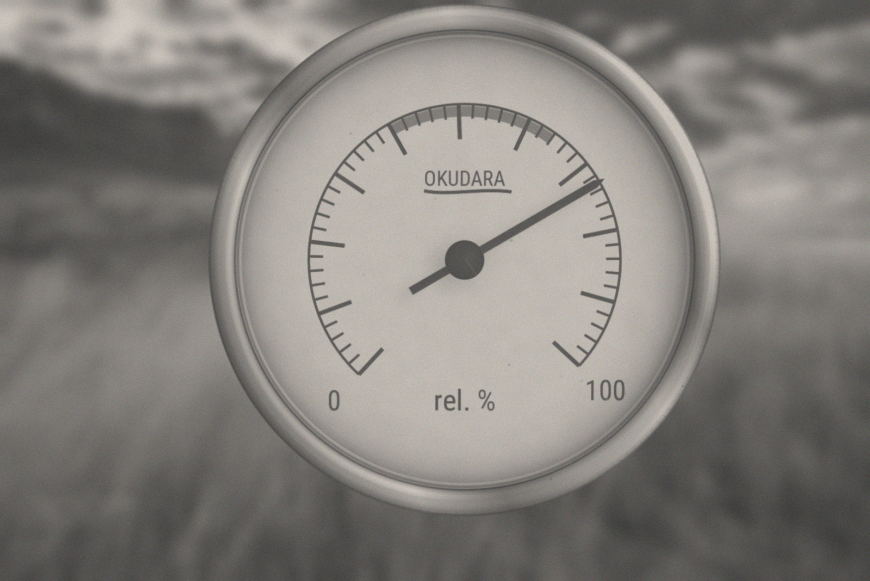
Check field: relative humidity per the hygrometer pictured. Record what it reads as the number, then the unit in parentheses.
73 (%)
